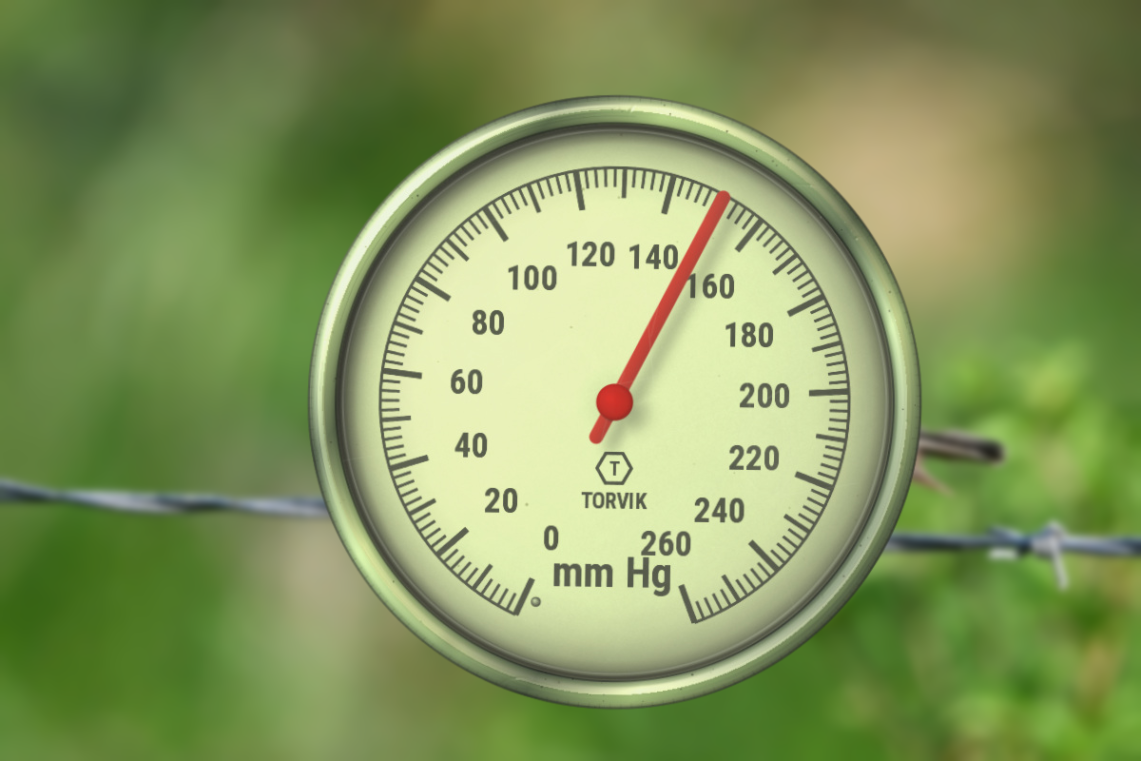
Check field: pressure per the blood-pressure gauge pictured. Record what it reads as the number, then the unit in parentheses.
151 (mmHg)
